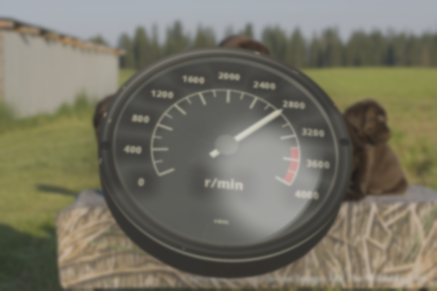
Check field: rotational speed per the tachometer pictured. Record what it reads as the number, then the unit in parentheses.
2800 (rpm)
